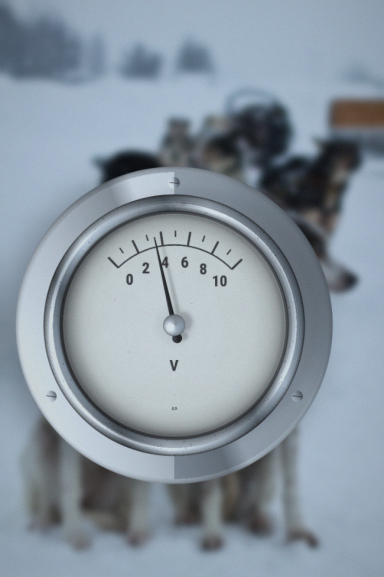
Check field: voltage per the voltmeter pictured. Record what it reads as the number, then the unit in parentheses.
3.5 (V)
